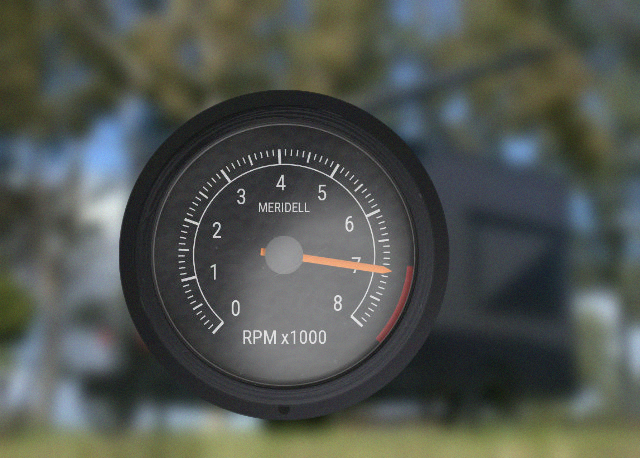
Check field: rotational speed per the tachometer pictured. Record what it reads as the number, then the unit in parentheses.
7000 (rpm)
